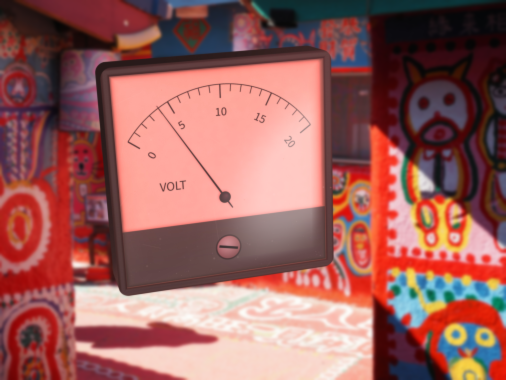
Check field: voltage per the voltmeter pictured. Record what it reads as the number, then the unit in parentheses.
4 (V)
